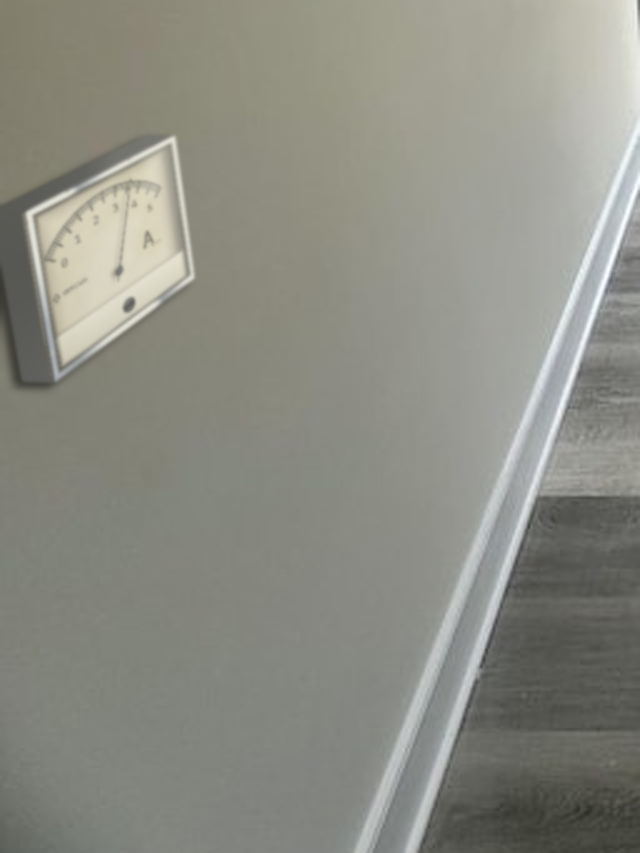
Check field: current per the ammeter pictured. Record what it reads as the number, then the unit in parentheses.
3.5 (A)
